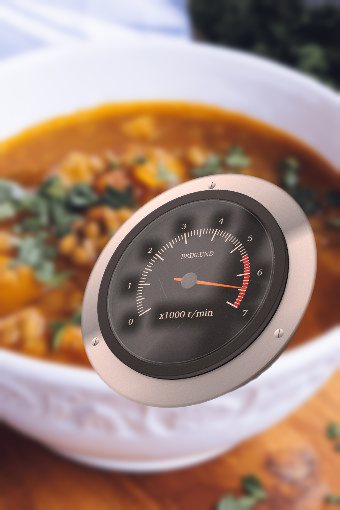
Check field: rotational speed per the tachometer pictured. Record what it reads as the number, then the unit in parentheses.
6500 (rpm)
